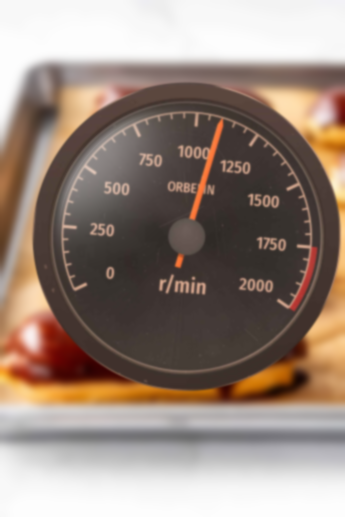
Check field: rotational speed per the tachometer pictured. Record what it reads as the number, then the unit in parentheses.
1100 (rpm)
